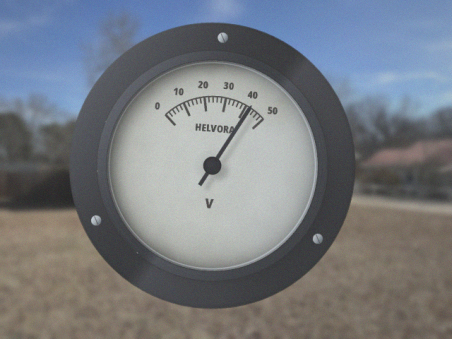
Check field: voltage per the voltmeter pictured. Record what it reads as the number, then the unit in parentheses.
42 (V)
